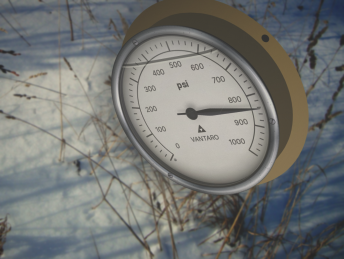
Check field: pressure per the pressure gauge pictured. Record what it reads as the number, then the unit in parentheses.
840 (psi)
